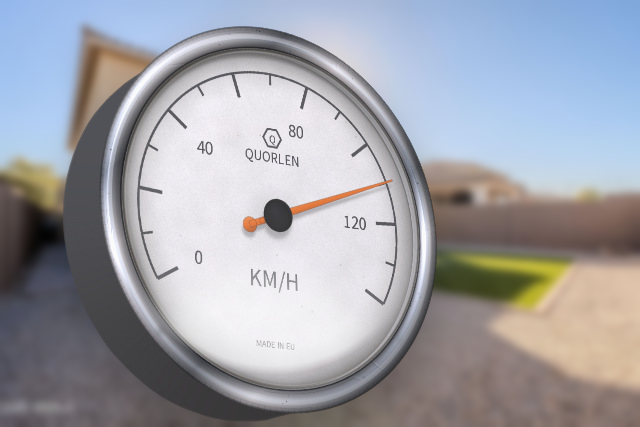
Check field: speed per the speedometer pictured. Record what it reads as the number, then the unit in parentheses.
110 (km/h)
